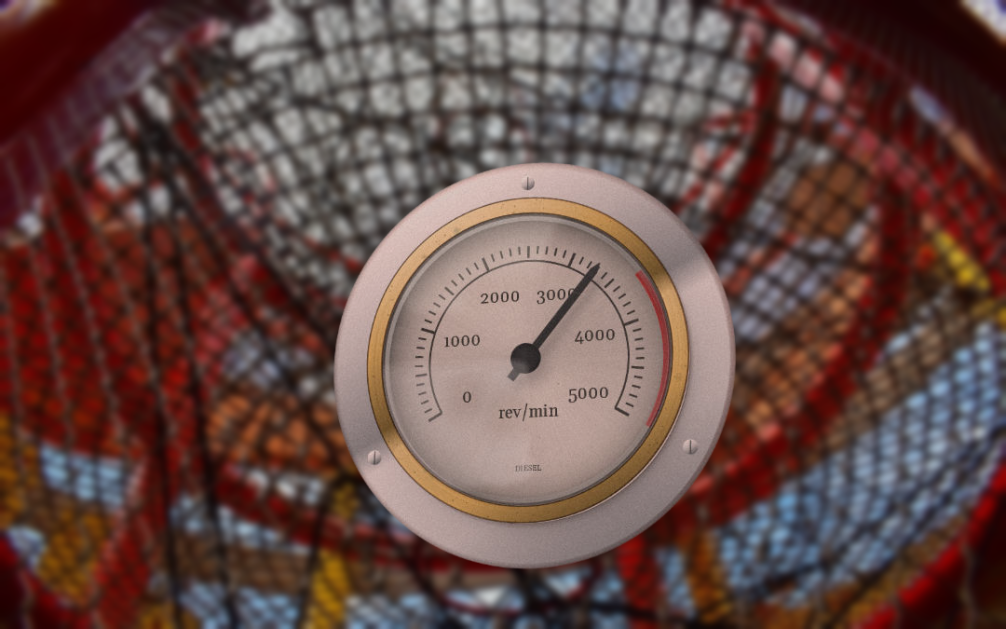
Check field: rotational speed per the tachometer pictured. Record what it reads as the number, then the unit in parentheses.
3300 (rpm)
